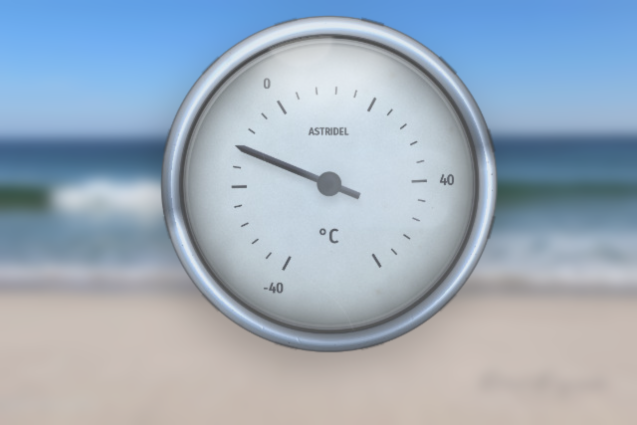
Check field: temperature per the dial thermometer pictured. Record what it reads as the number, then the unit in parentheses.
-12 (°C)
